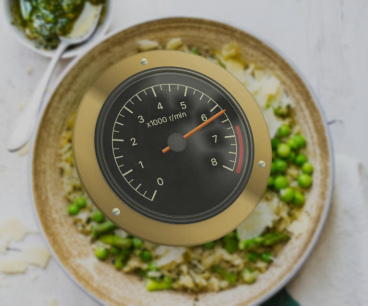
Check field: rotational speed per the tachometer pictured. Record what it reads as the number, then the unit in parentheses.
6250 (rpm)
